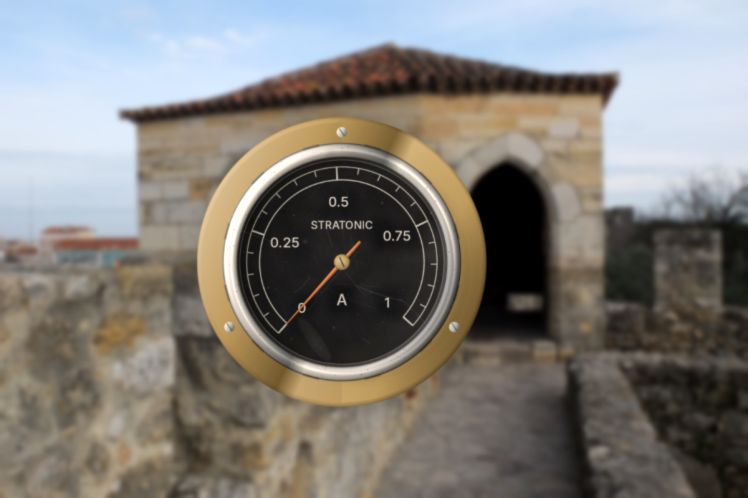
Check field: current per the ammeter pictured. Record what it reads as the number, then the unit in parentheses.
0 (A)
